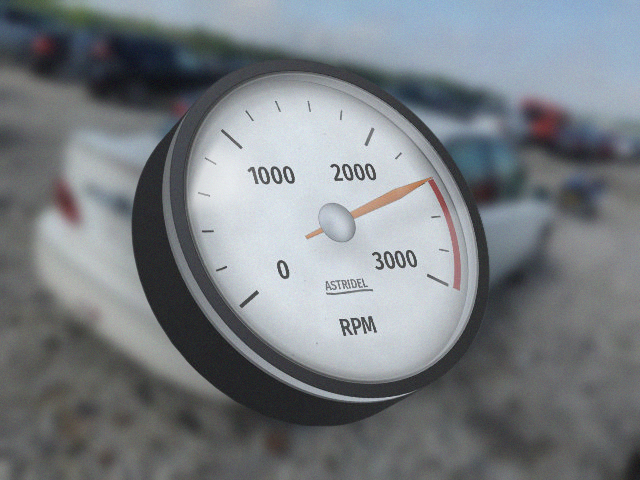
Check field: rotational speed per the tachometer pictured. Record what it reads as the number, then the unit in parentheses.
2400 (rpm)
